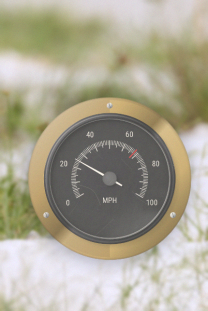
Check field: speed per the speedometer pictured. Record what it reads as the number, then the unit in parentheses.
25 (mph)
